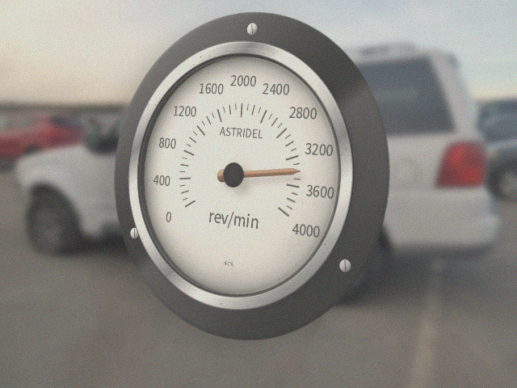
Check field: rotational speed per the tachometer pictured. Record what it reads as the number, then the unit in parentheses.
3400 (rpm)
